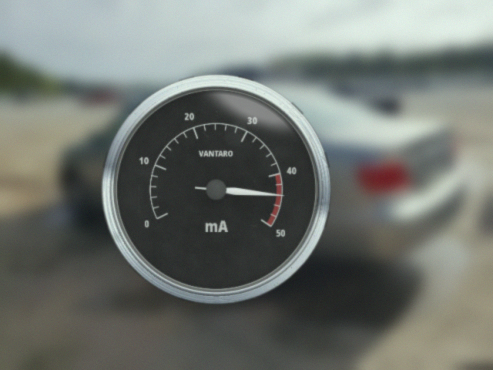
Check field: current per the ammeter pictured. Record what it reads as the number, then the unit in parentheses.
44 (mA)
